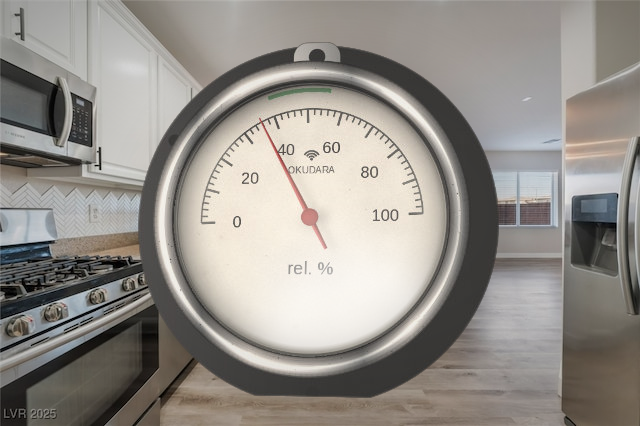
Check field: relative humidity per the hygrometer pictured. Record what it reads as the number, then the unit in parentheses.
36 (%)
